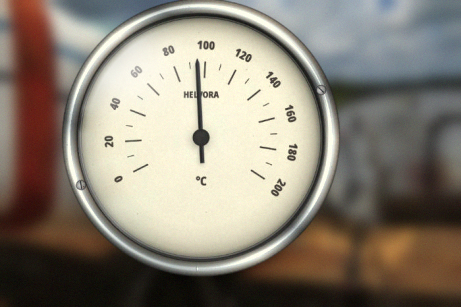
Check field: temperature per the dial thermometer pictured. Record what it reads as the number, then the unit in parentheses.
95 (°C)
